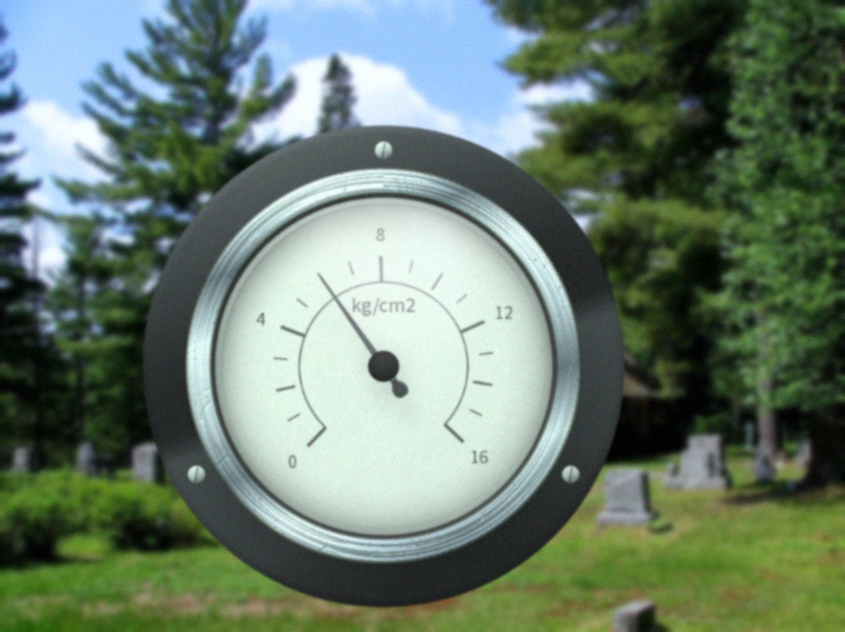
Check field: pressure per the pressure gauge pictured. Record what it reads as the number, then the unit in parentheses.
6 (kg/cm²)
